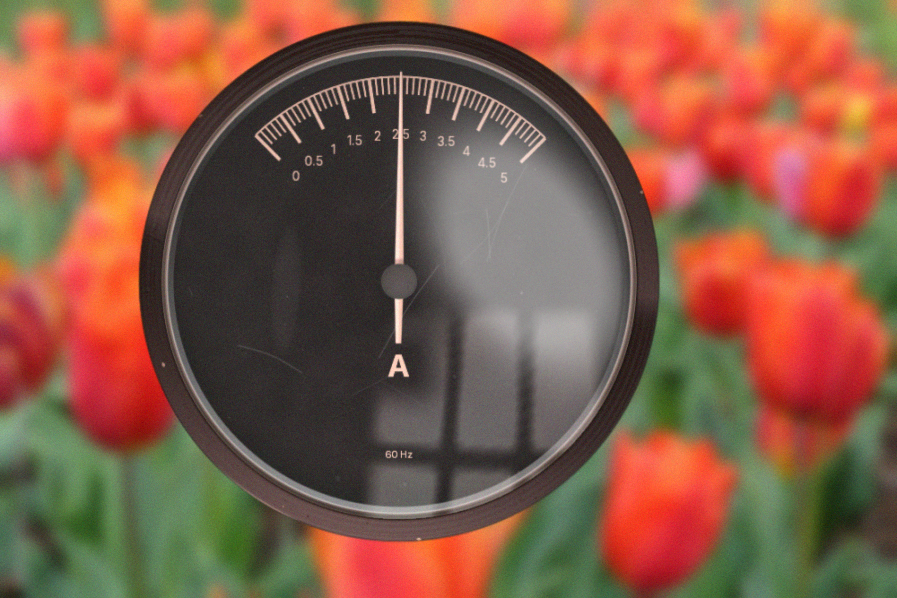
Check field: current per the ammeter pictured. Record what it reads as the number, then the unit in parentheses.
2.5 (A)
